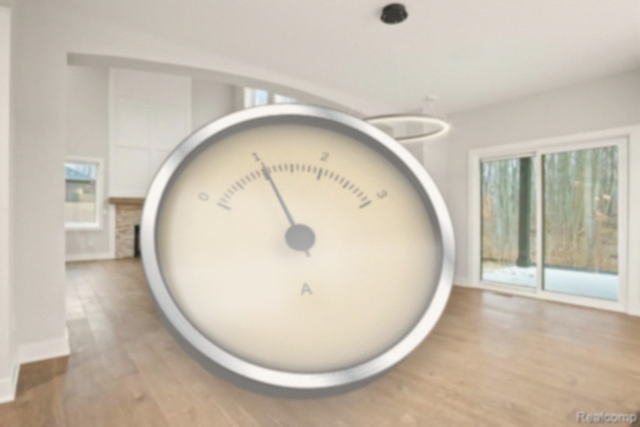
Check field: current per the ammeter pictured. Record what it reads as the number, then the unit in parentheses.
1 (A)
